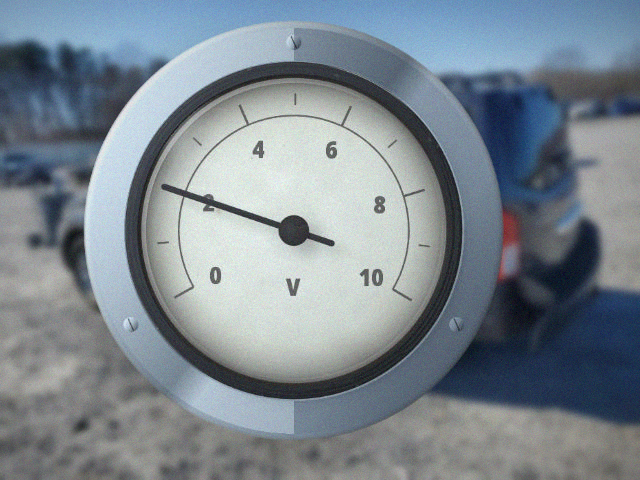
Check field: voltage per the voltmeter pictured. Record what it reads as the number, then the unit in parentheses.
2 (V)
